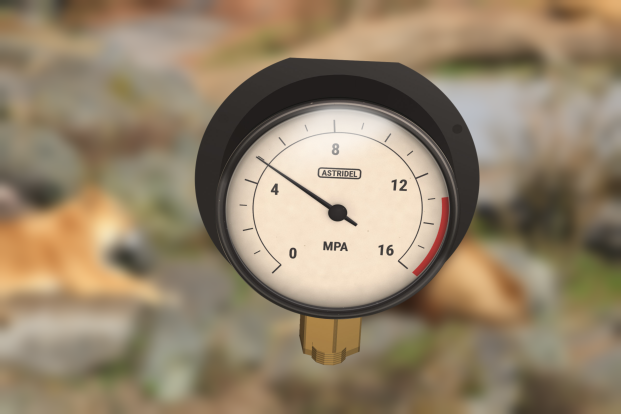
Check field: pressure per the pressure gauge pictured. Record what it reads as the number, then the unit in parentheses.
5 (MPa)
